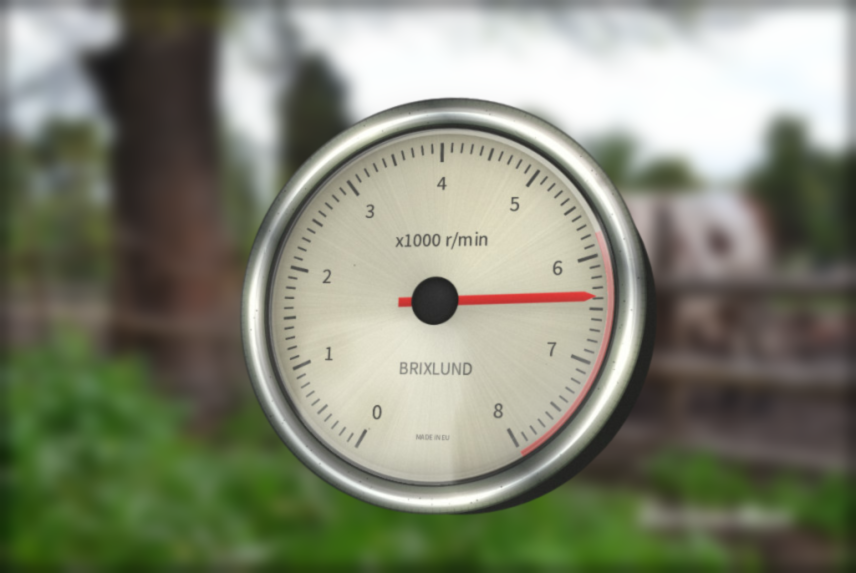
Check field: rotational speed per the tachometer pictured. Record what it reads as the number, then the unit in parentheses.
6400 (rpm)
